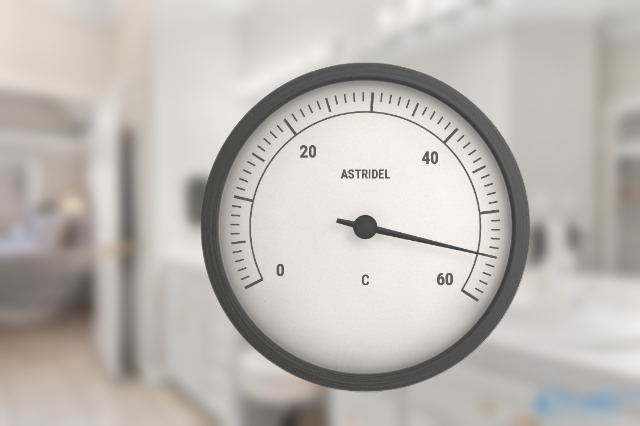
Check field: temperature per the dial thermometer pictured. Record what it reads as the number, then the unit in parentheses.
55 (°C)
